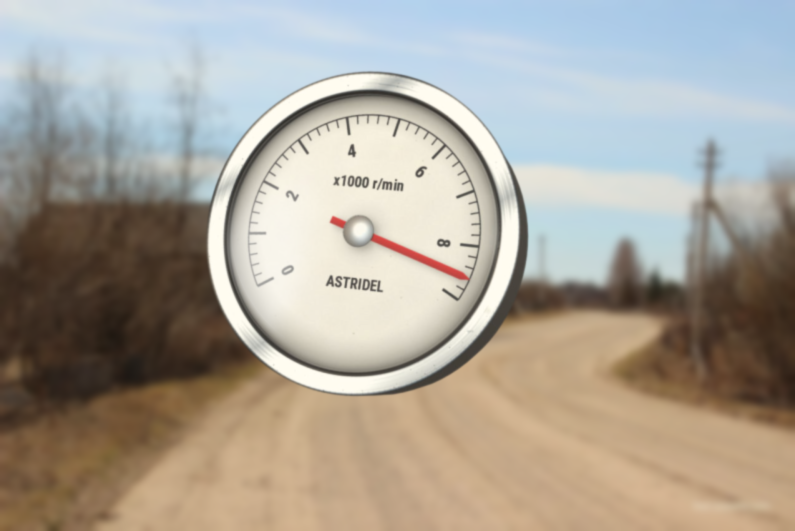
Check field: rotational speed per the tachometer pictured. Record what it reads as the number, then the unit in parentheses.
8600 (rpm)
